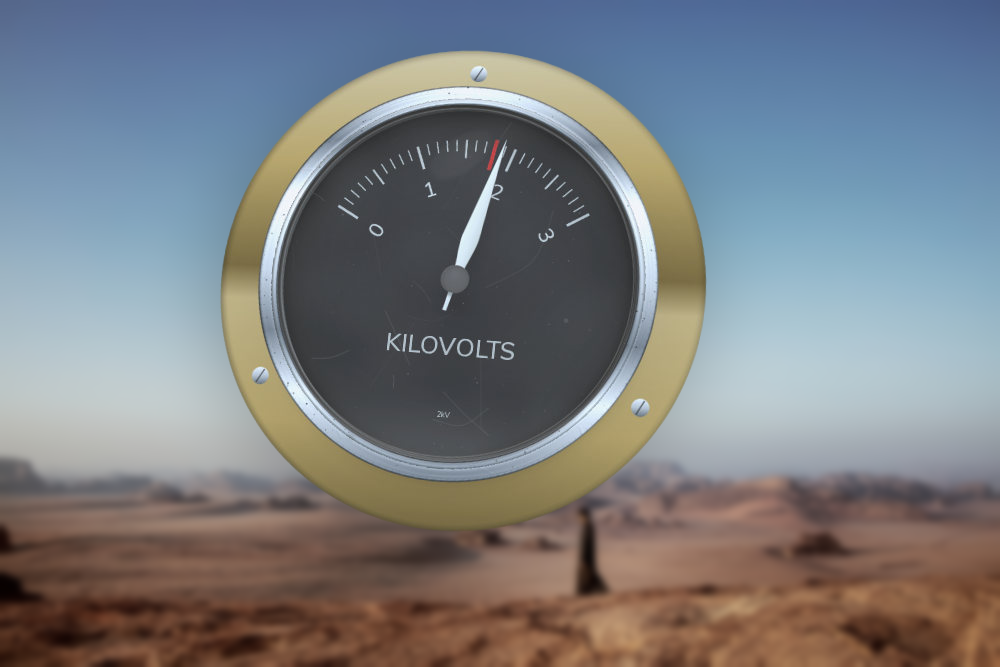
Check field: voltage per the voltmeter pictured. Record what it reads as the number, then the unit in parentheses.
1.9 (kV)
